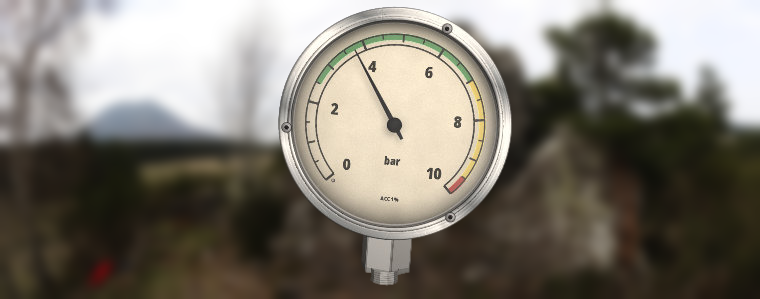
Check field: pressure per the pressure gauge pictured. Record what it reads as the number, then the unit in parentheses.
3.75 (bar)
